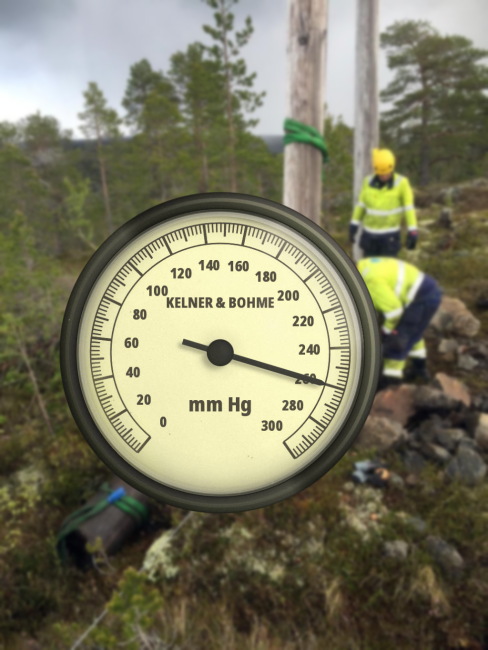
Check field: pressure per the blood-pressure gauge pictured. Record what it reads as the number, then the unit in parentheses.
260 (mmHg)
